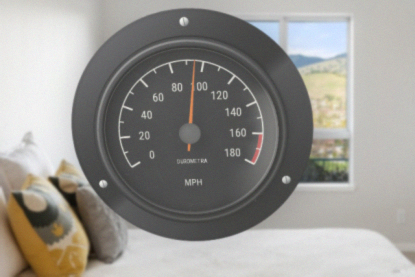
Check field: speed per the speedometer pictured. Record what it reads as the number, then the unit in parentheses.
95 (mph)
